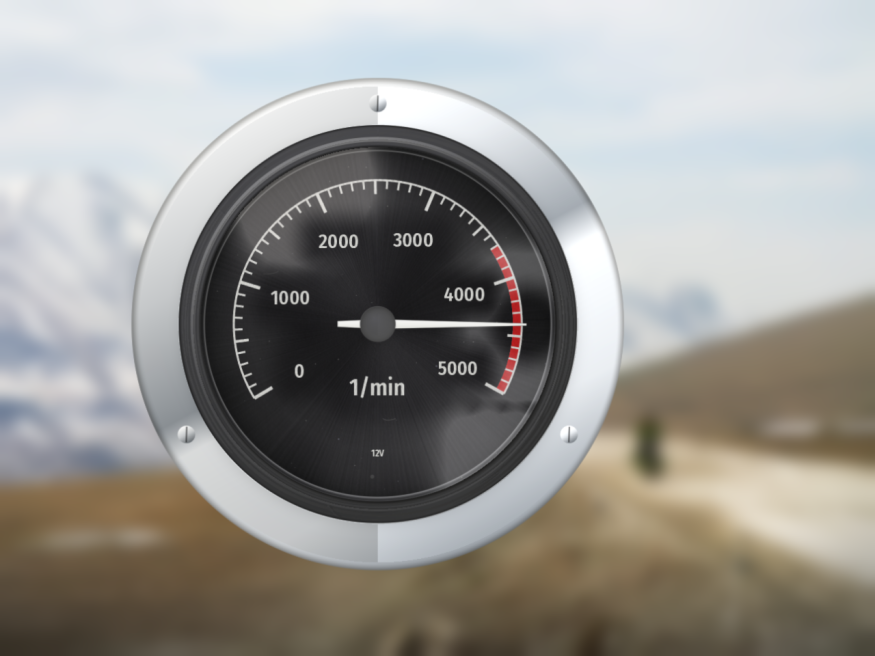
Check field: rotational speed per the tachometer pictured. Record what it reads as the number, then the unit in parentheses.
4400 (rpm)
